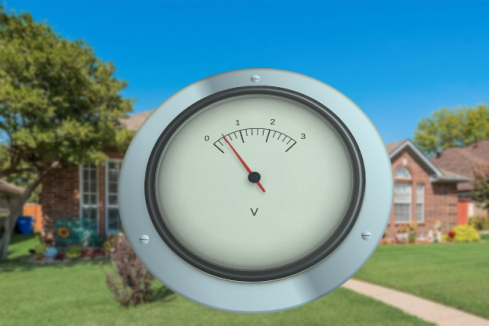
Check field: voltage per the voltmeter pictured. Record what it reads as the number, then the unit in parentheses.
0.4 (V)
